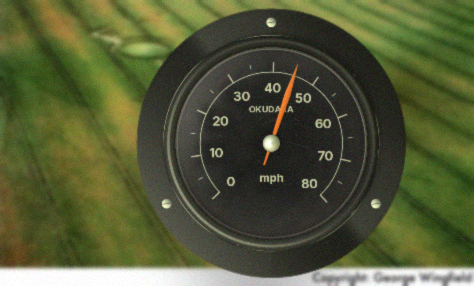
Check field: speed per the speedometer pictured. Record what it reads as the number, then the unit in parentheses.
45 (mph)
